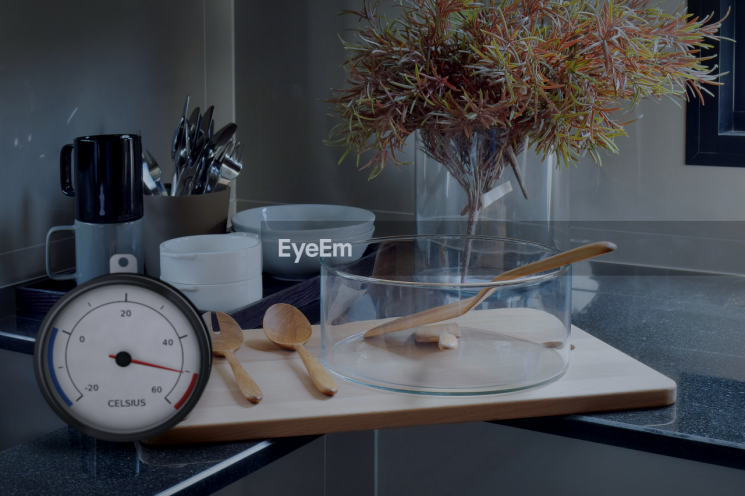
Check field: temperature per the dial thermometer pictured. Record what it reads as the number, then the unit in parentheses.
50 (°C)
